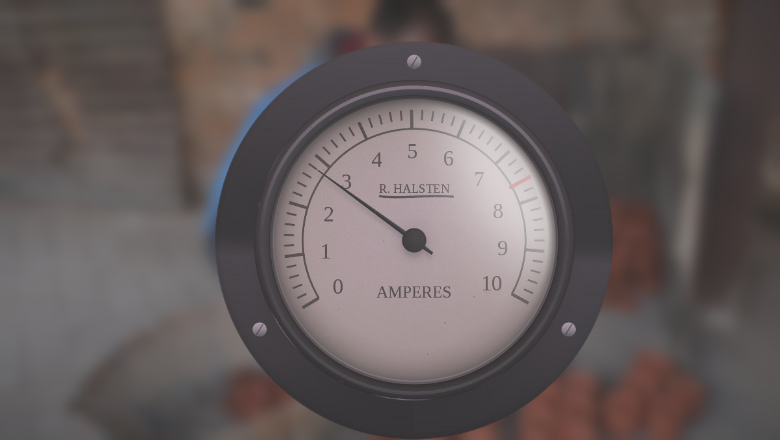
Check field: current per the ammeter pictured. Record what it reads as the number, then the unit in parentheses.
2.8 (A)
